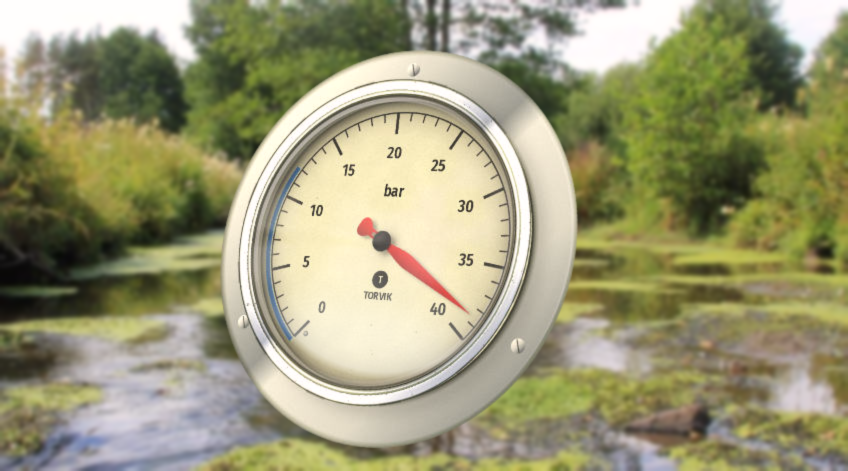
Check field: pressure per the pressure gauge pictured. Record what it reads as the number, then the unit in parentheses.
38.5 (bar)
